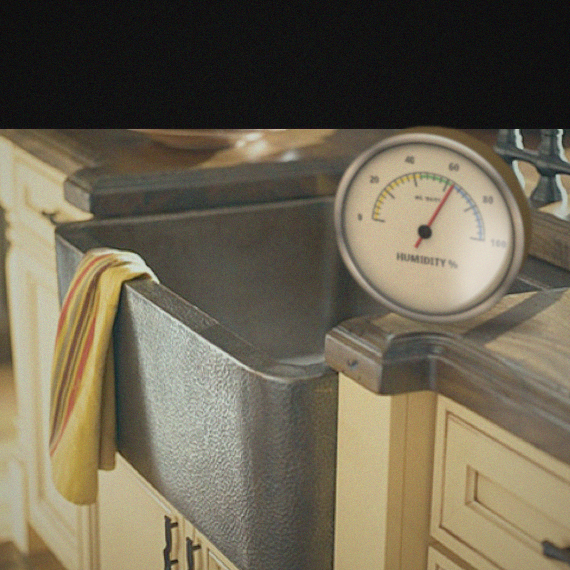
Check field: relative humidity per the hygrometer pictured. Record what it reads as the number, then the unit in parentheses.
64 (%)
